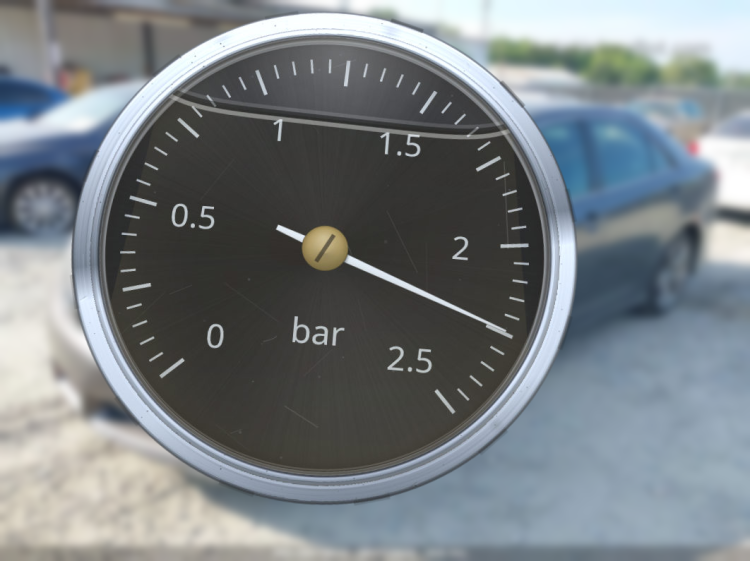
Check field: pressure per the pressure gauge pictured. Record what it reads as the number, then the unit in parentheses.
2.25 (bar)
